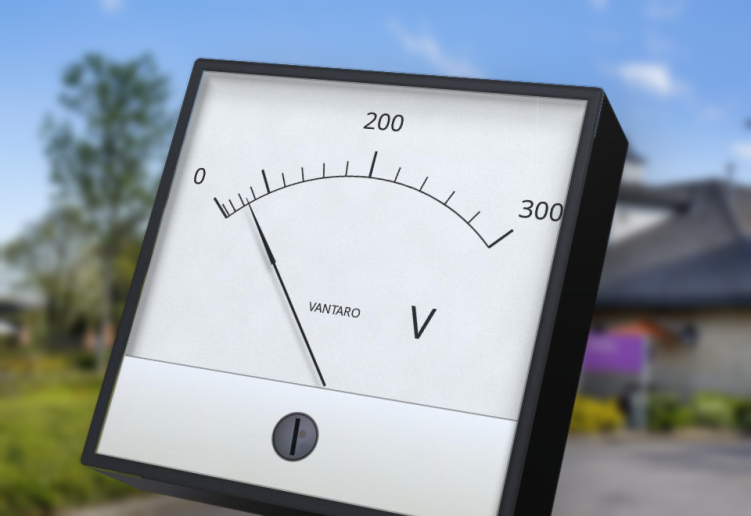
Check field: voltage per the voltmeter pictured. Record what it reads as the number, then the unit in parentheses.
70 (V)
